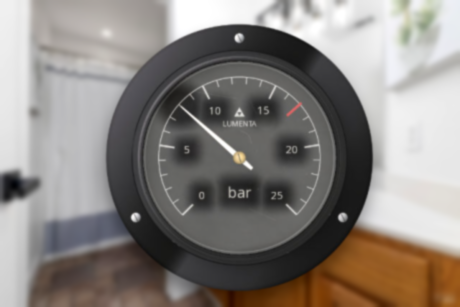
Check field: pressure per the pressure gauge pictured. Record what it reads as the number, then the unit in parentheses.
8 (bar)
